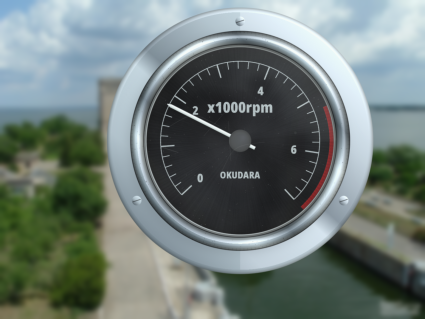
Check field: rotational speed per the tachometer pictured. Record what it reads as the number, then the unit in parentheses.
1800 (rpm)
